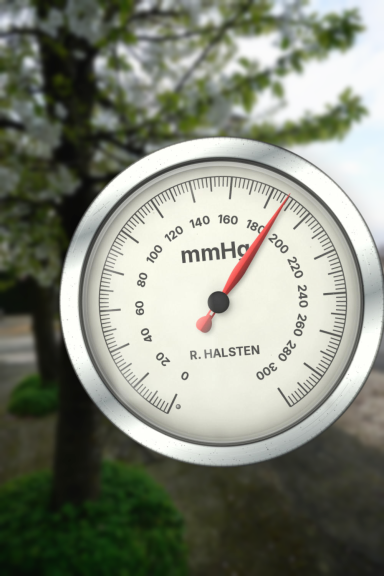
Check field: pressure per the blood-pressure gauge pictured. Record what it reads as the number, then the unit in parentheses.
188 (mmHg)
